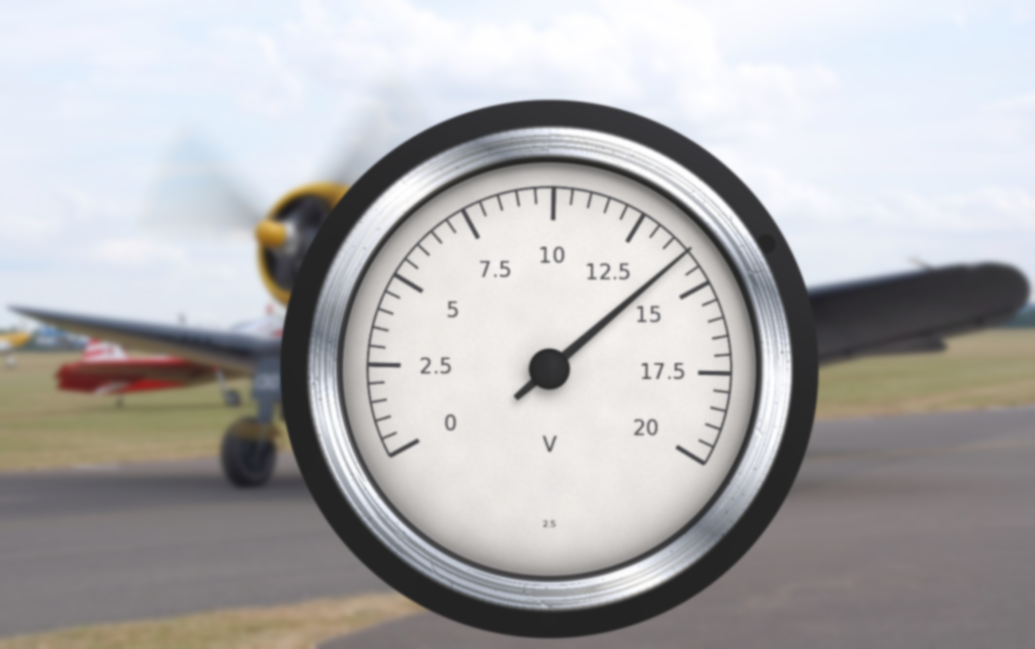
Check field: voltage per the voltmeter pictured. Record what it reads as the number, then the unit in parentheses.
14 (V)
